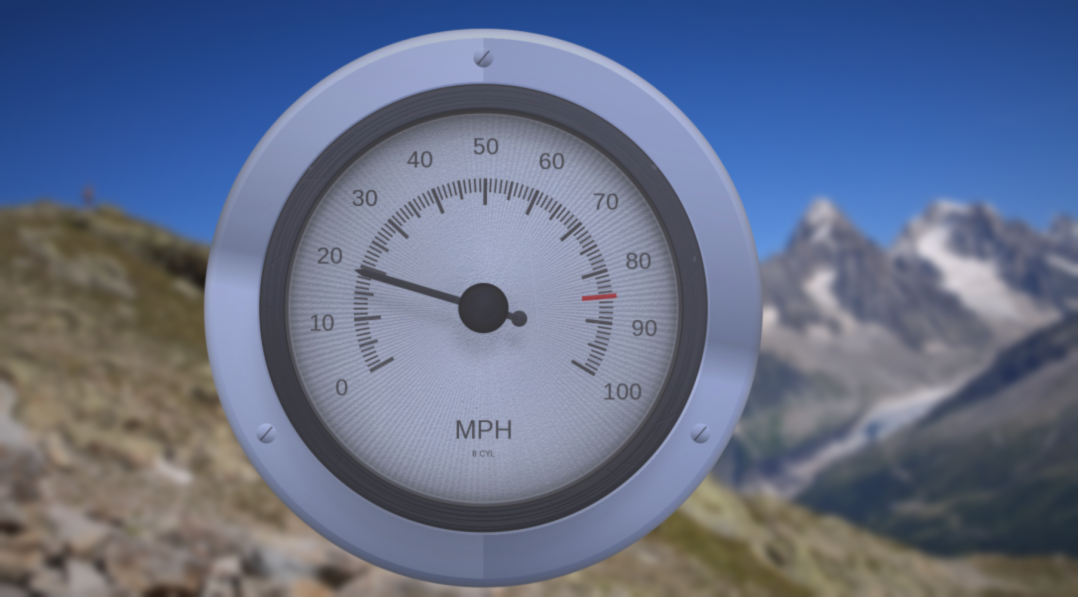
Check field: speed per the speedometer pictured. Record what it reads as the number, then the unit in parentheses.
19 (mph)
